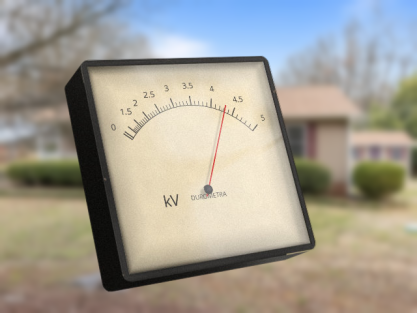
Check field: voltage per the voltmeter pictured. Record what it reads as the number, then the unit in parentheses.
4.3 (kV)
